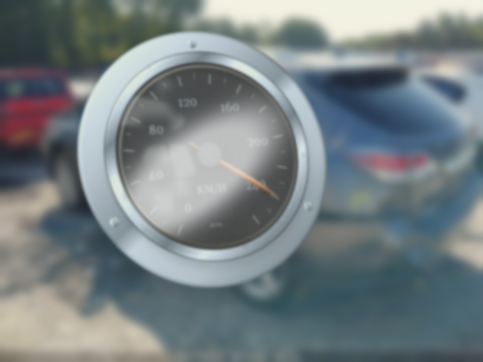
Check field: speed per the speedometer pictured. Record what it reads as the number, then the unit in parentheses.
240 (km/h)
